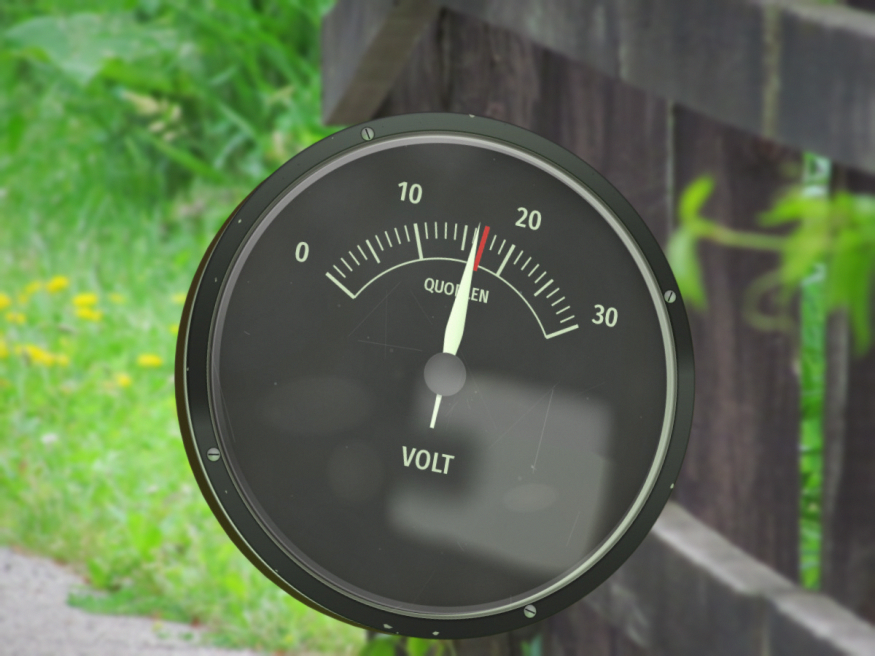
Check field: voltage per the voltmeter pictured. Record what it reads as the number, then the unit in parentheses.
16 (V)
